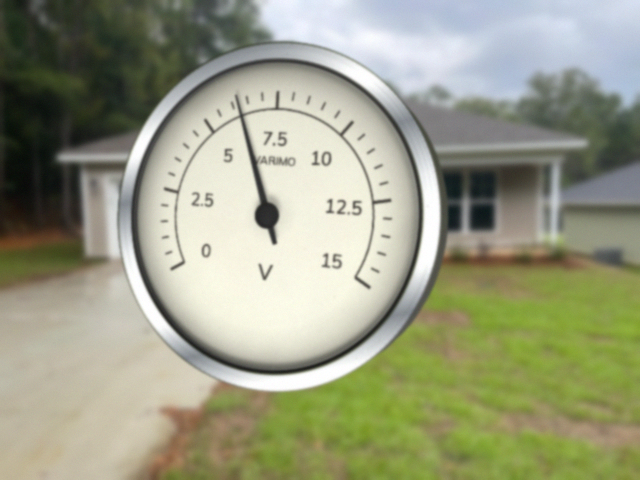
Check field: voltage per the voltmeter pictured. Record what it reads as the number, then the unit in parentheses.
6.25 (V)
